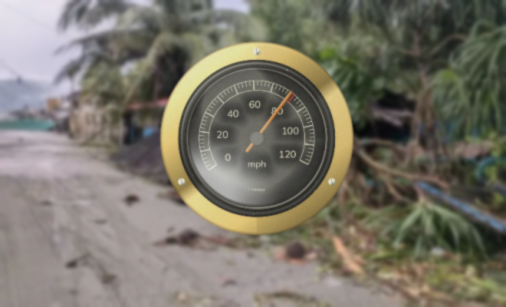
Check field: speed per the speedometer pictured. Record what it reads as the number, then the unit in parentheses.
80 (mph)
